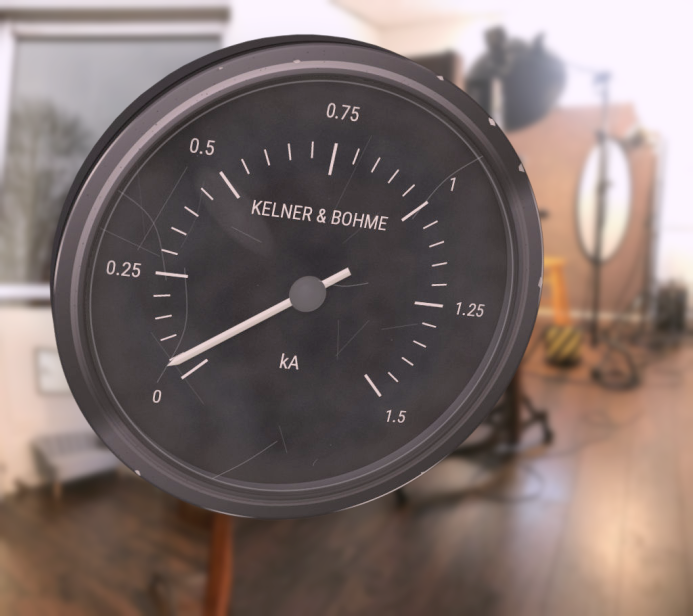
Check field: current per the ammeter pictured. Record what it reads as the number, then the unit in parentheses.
0.05 (kA)
